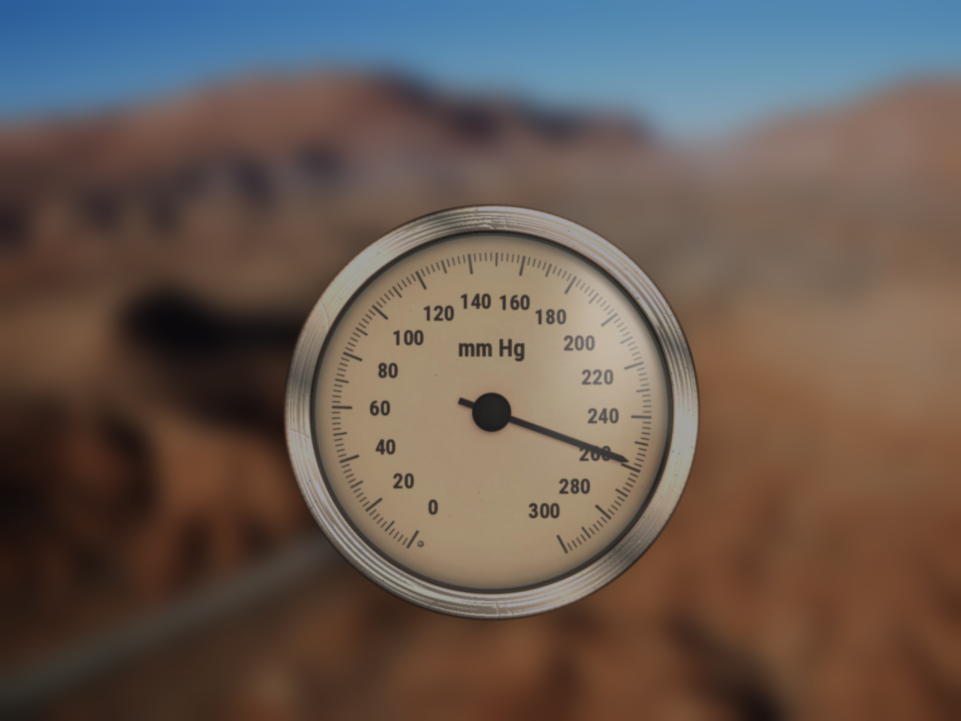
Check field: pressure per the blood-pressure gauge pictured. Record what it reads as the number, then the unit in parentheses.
258 (mmHg)
